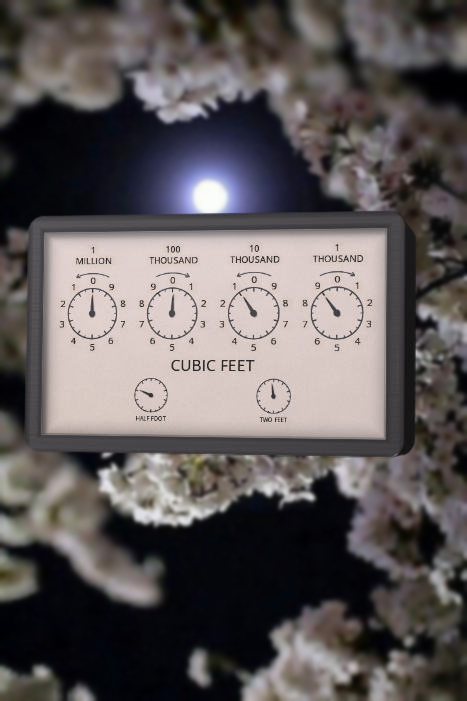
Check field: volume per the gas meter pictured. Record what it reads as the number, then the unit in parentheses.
900 (ft³)
